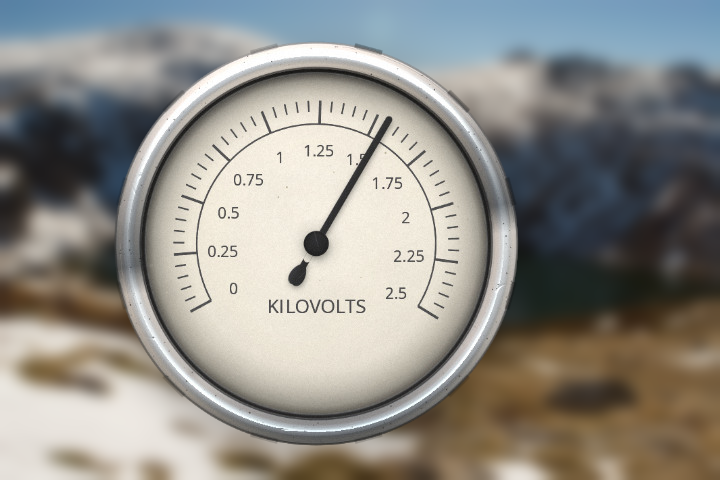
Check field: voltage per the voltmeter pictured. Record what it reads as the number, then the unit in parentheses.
1.55 (kV)
